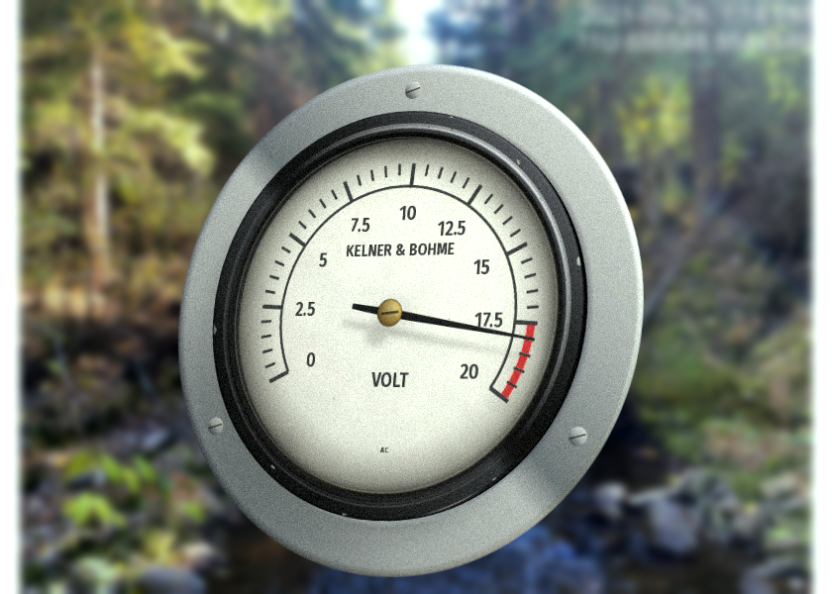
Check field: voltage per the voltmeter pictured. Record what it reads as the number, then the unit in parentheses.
18 (V)
